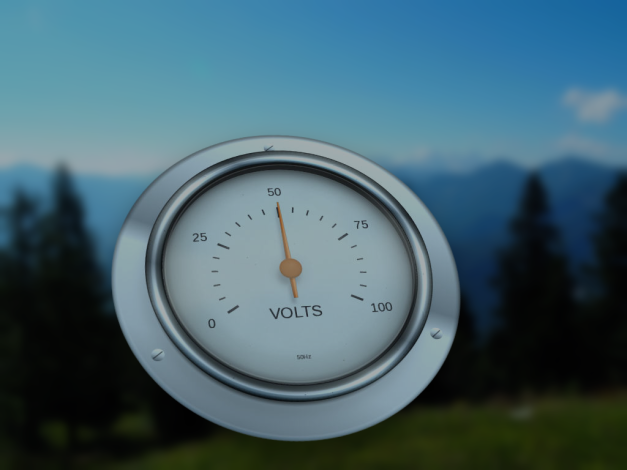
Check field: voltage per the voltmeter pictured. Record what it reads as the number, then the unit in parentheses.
50 (V)
